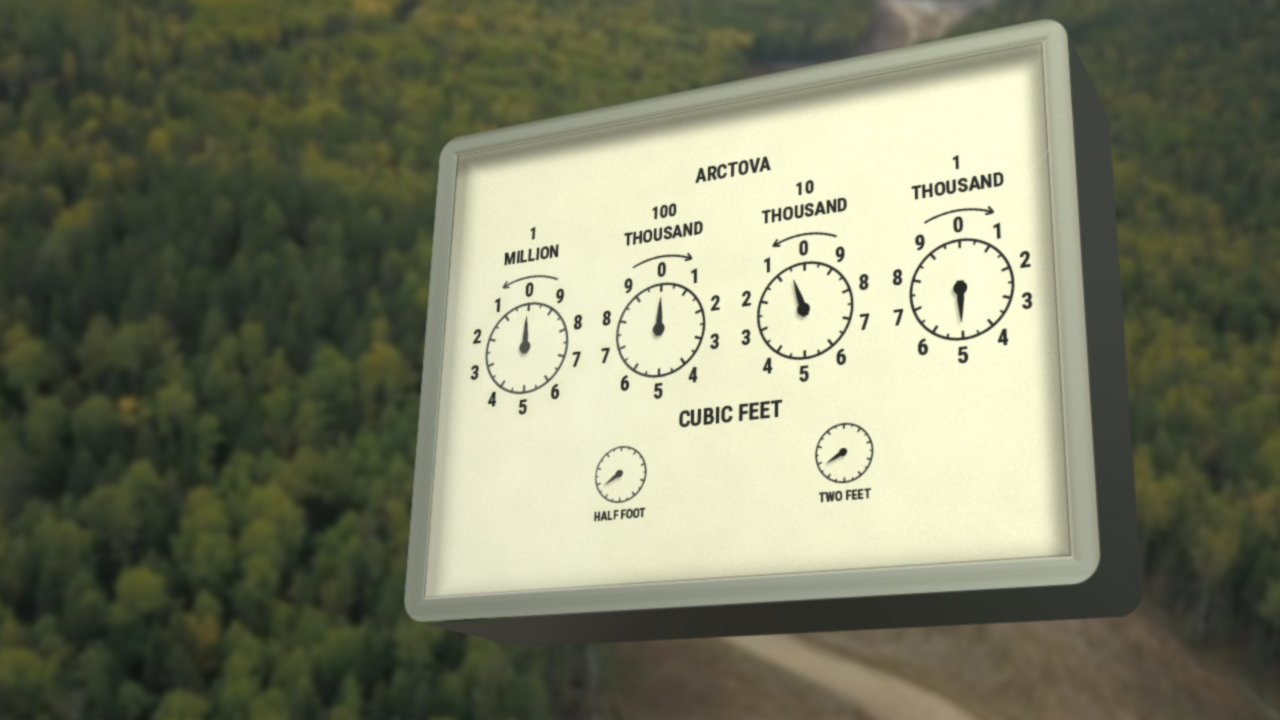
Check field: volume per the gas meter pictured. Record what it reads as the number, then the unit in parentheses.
500 (ft³)
